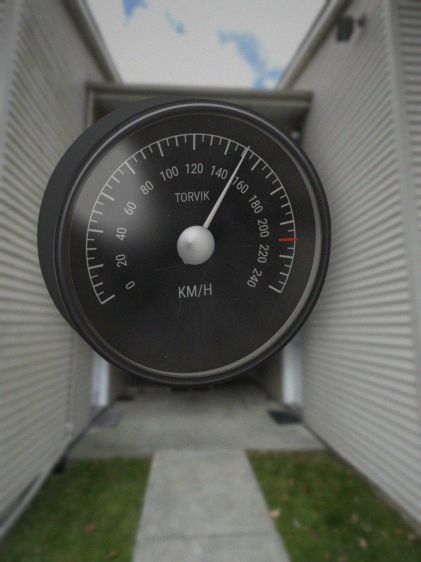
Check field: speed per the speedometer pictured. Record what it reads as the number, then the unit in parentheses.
150 (km/h)
